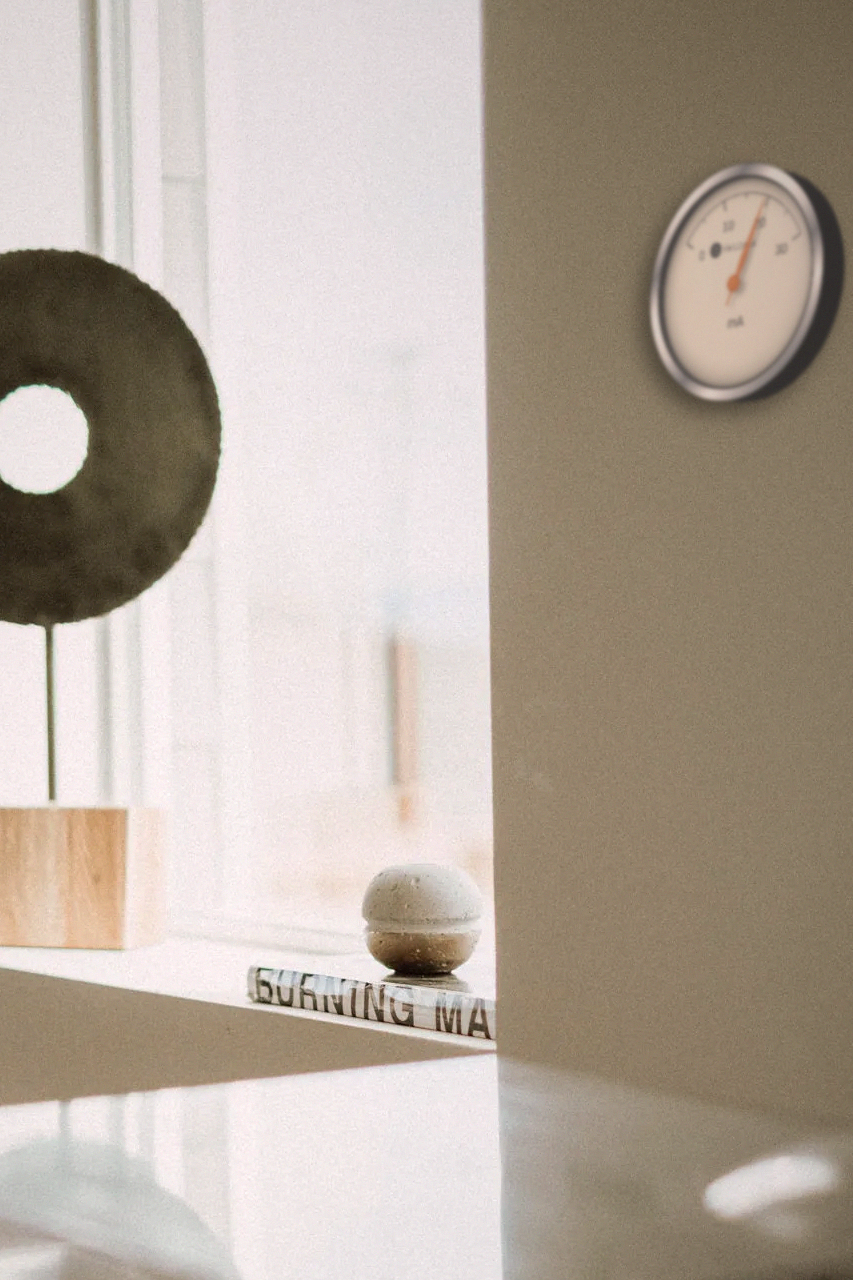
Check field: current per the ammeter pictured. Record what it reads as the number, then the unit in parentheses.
20 (mA)
